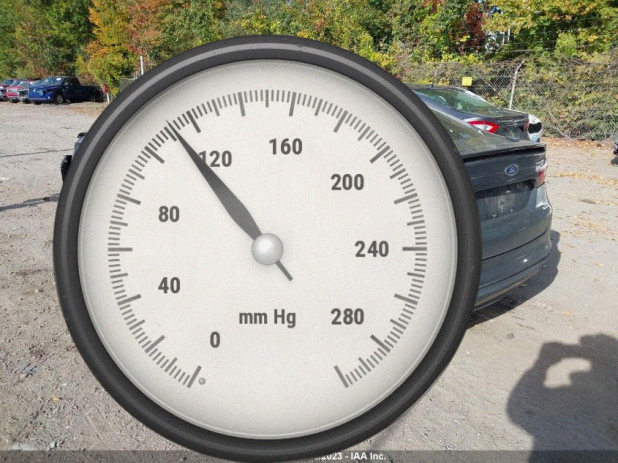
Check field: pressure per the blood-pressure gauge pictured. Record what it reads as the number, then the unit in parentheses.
112 (mmHg)
